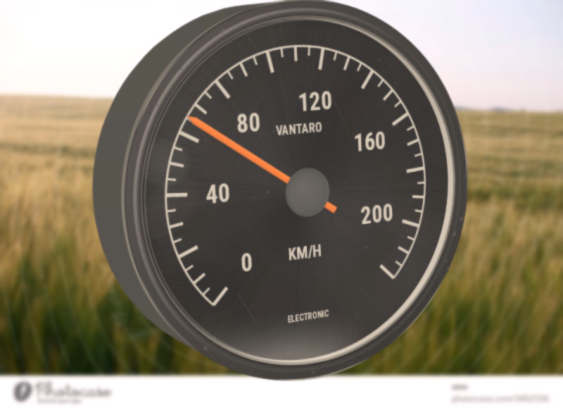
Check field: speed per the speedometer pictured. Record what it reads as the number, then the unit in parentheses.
65 (km/h)
